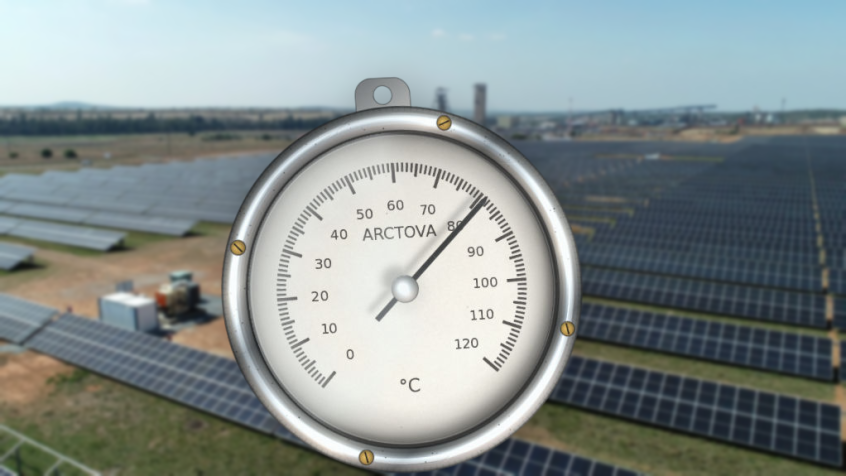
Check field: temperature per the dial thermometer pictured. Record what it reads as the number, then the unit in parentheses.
81 (°C)
